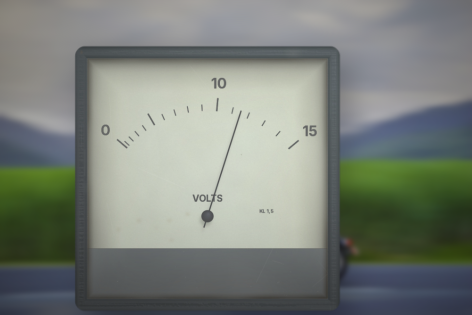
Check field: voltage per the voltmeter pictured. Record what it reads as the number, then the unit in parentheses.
11.5 (V)
